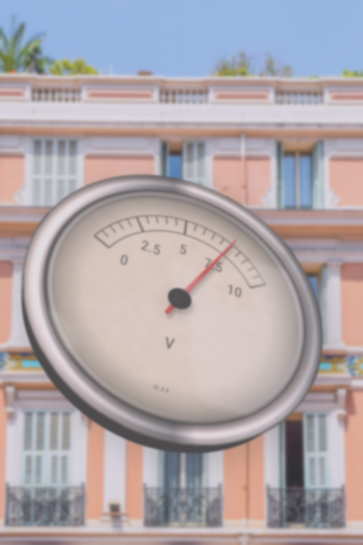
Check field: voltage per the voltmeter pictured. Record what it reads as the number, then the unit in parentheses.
7.5 (V)
